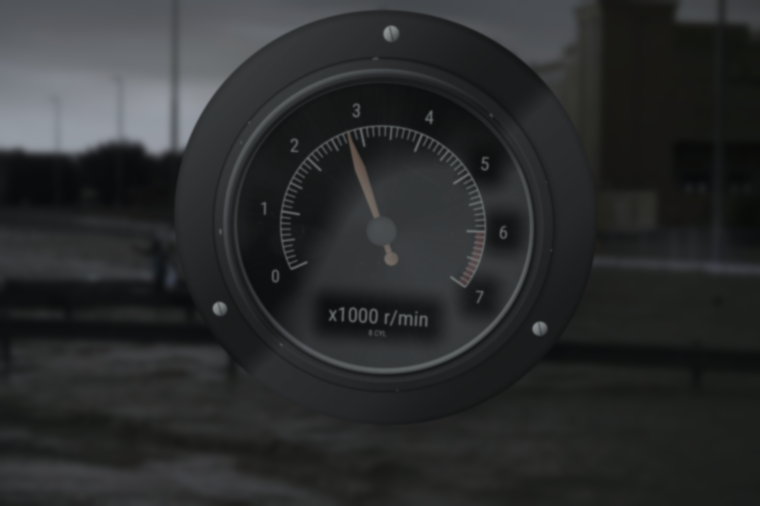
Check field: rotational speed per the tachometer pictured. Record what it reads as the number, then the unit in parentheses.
2800 (rpm)
